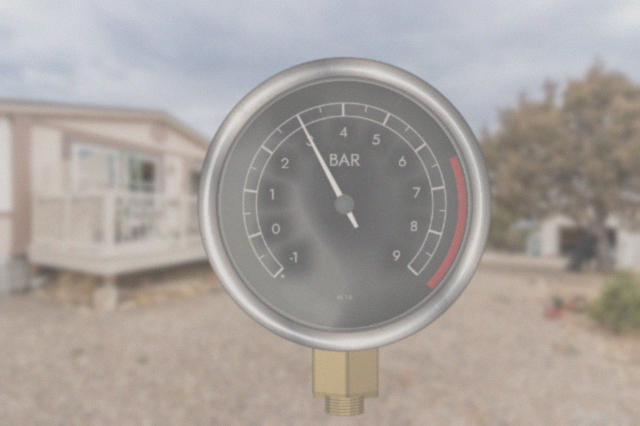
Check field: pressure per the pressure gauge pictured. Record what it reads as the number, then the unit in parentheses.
3 (bar)
